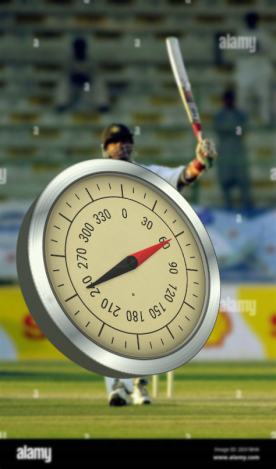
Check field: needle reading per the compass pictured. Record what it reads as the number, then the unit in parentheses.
60 (°)
